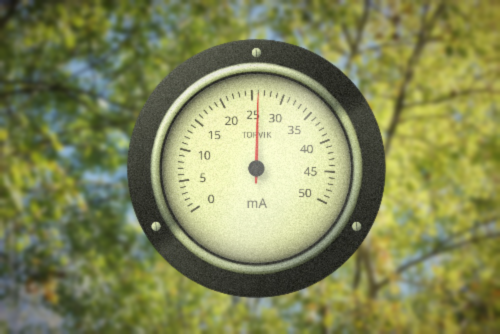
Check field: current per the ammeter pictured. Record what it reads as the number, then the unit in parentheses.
26 (mA)
